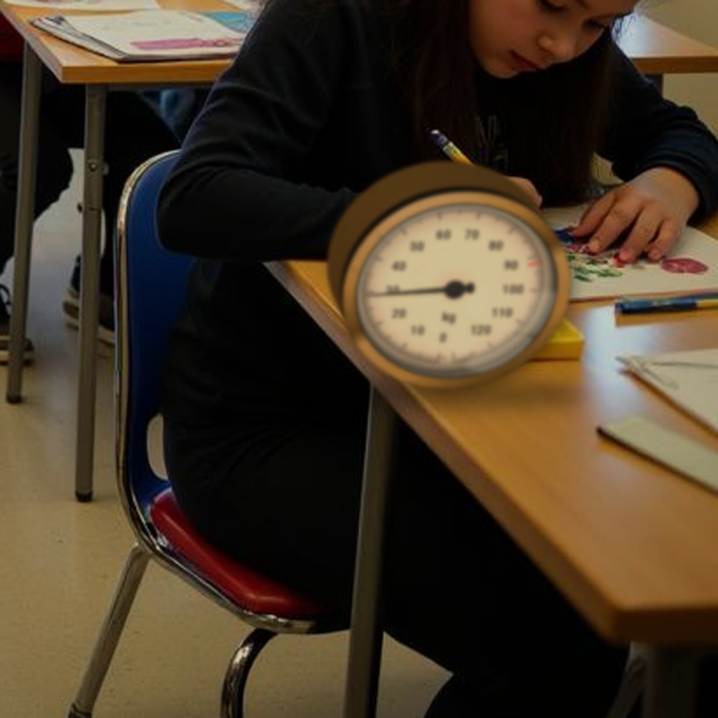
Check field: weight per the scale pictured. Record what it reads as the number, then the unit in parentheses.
30 (kg)
